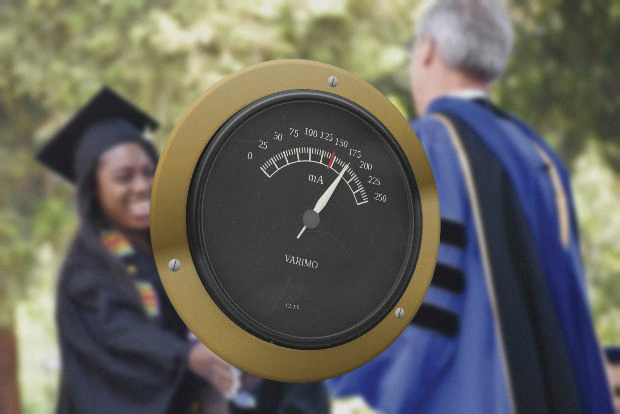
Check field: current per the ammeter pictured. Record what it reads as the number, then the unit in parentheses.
175 (mA)
